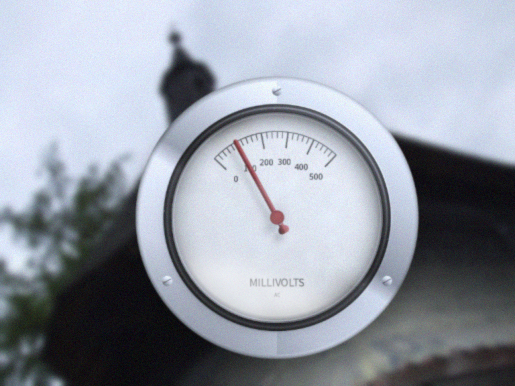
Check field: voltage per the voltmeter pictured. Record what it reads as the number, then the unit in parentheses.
100 (mV)
